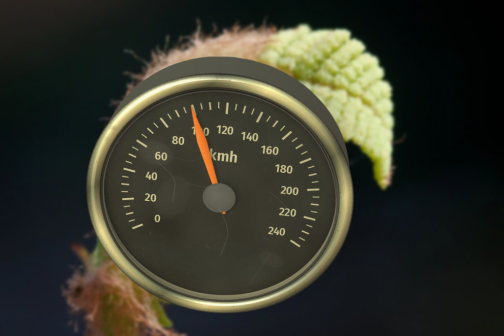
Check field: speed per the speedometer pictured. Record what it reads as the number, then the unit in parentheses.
100 (km/h)
